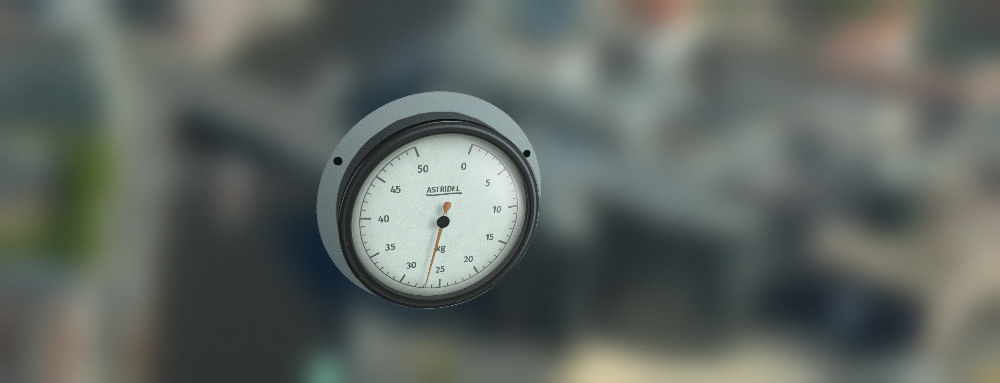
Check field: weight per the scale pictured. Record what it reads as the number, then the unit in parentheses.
27 (kg)
